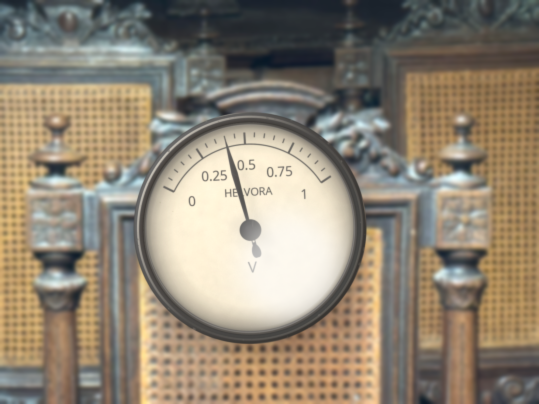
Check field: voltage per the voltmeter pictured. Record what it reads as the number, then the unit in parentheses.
0.4 (V)
